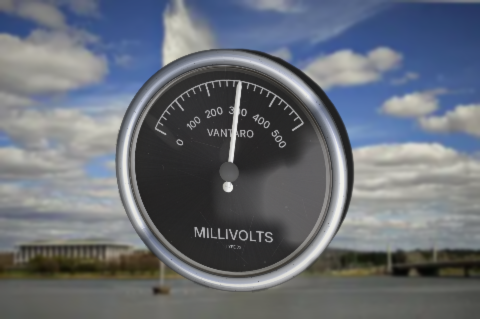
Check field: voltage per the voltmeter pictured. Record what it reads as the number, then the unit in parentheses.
300 (mV)
